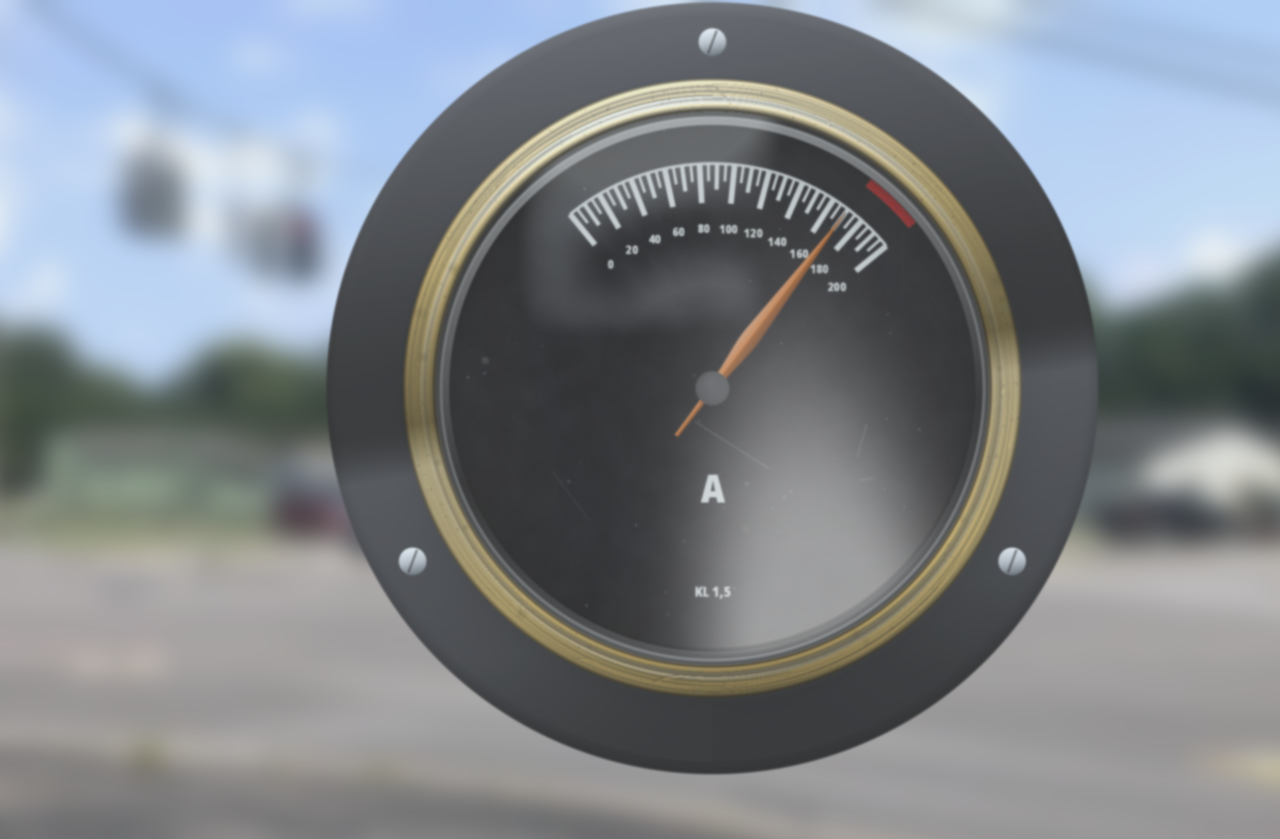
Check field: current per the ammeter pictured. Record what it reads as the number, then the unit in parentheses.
170 (A)
